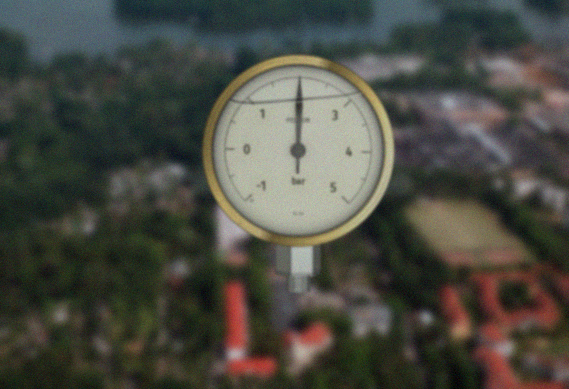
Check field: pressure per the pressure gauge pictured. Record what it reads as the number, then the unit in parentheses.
2 (bar)
